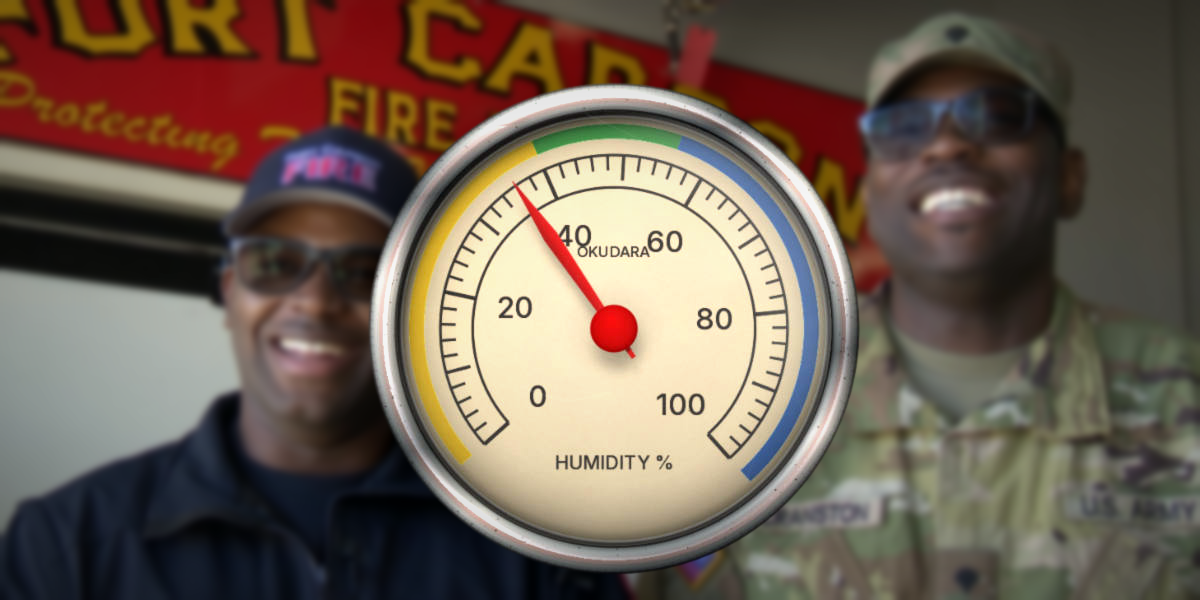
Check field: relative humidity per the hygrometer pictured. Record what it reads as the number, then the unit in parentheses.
36 (%)
